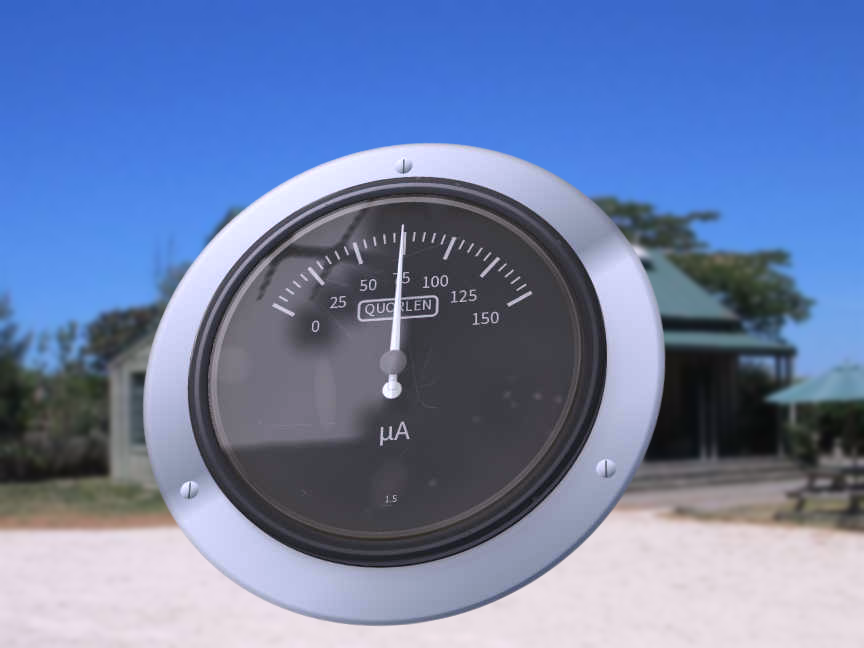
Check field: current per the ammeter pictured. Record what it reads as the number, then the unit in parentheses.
75 (µA)
